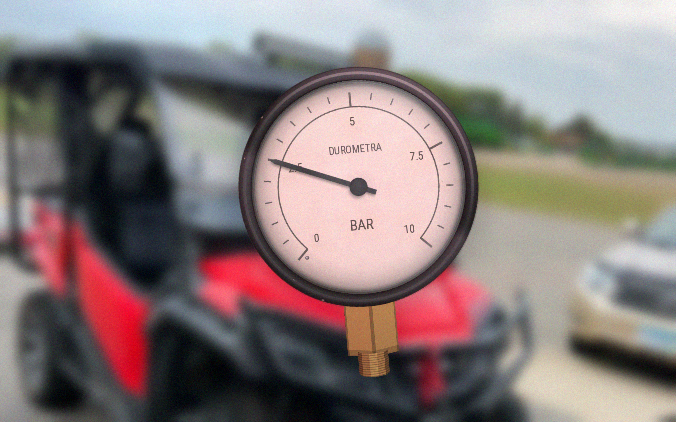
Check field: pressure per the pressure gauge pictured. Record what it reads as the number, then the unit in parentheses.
2.5 (bar)
